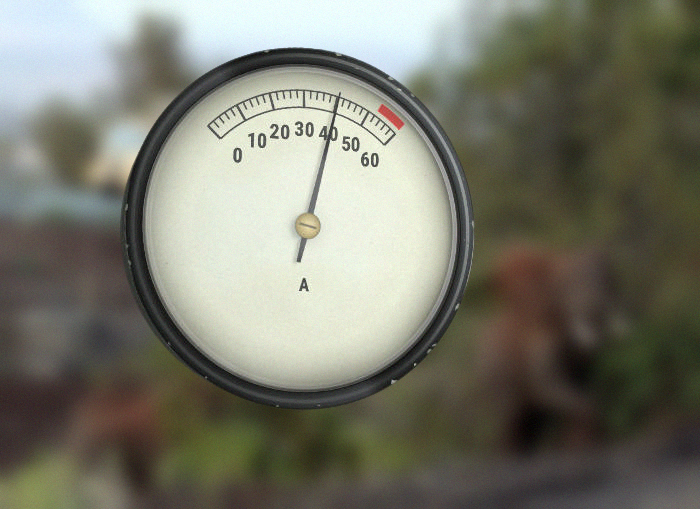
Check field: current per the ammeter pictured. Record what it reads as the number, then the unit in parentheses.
40 (A)
